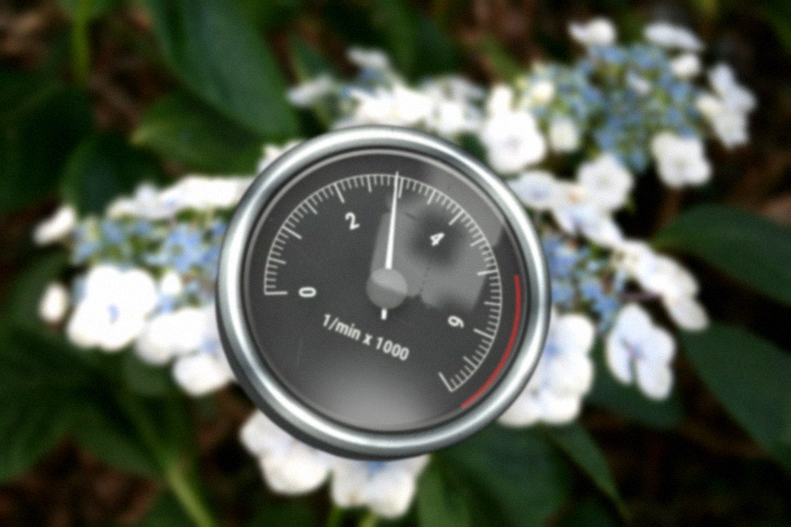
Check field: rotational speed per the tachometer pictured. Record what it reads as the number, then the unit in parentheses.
2900 (rpm)
